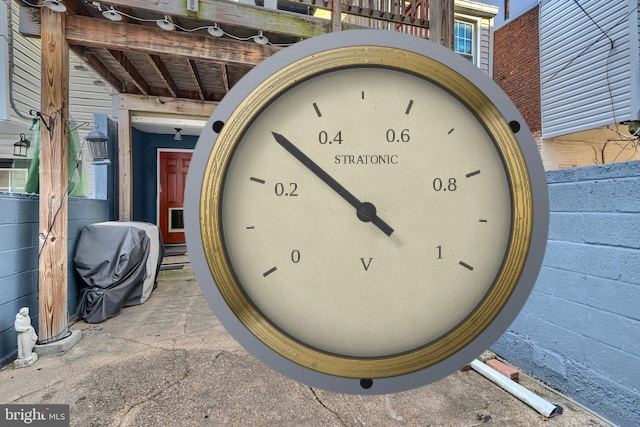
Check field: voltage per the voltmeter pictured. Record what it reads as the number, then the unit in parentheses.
0.3 (V)
